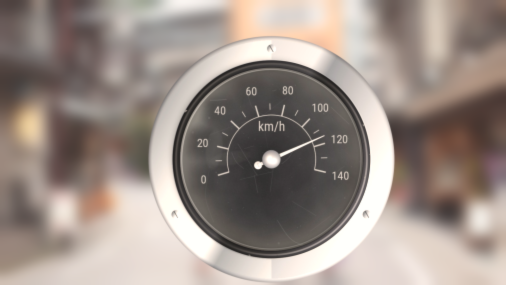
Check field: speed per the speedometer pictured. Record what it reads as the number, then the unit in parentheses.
115 (km/h)
